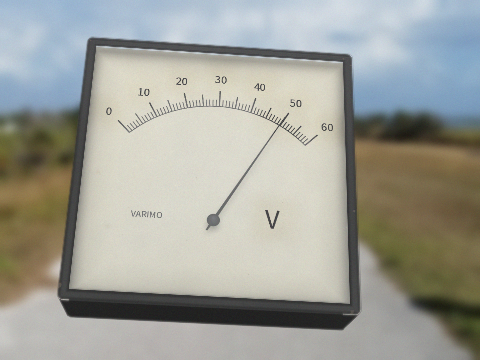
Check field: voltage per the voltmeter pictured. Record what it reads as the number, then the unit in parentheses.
50 (V)
